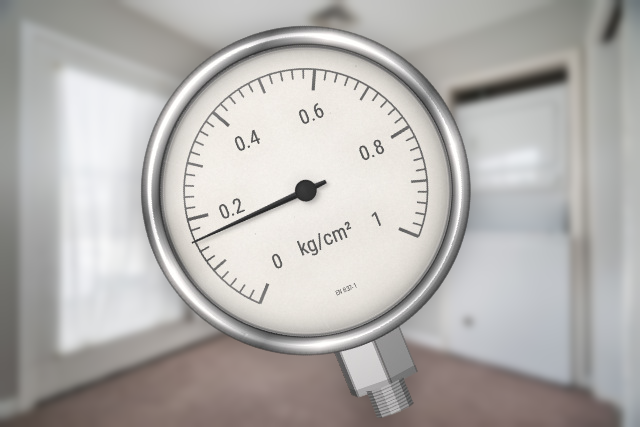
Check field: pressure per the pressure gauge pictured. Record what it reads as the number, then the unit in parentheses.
0.16 (kg/cm²)
